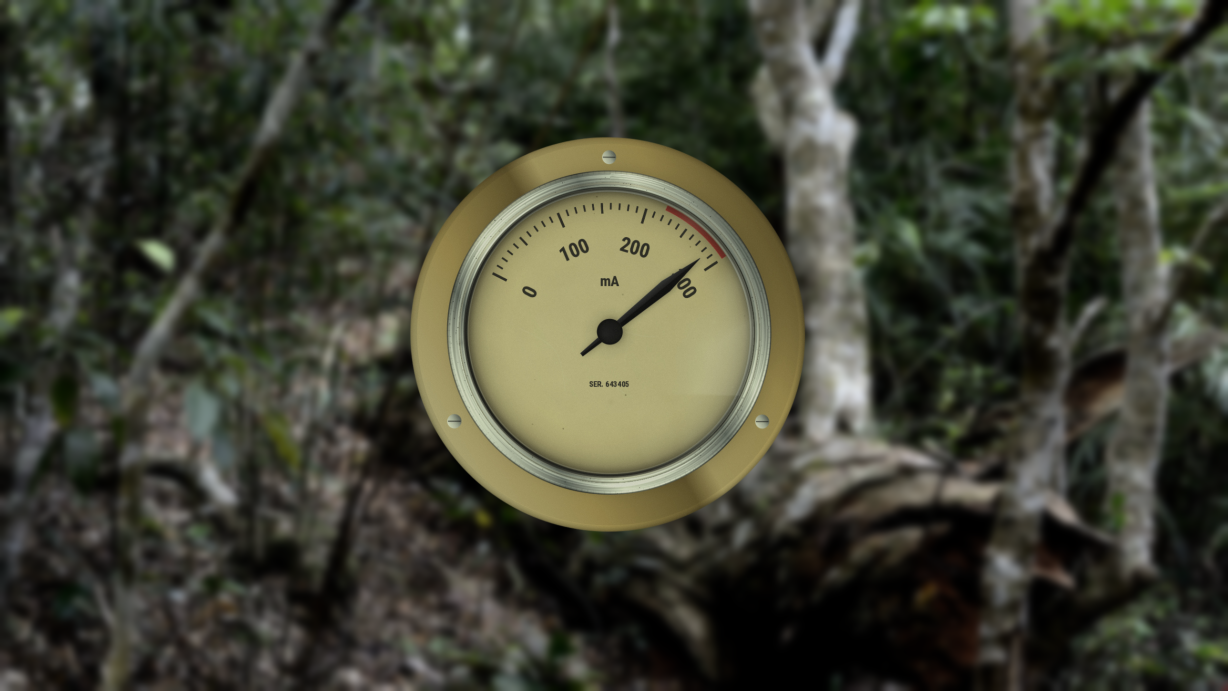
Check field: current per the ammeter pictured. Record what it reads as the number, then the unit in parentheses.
285 (mA)
